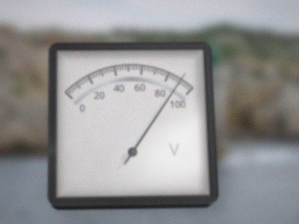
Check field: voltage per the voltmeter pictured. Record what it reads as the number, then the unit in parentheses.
90 (V)
